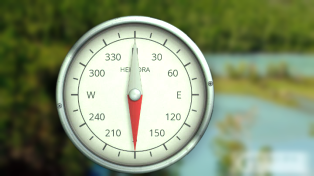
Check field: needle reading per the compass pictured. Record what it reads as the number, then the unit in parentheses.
180 (°)
